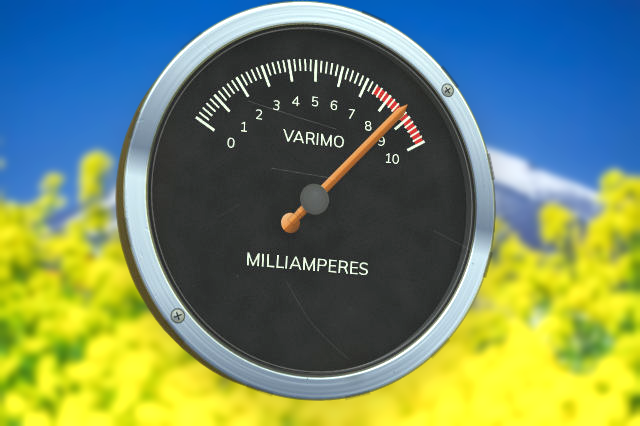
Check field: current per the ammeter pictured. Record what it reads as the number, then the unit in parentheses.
8.6 (mA)
